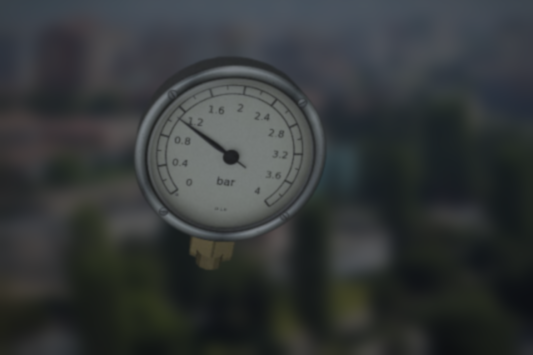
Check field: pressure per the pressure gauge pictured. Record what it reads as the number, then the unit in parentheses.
1.1 (bar)
